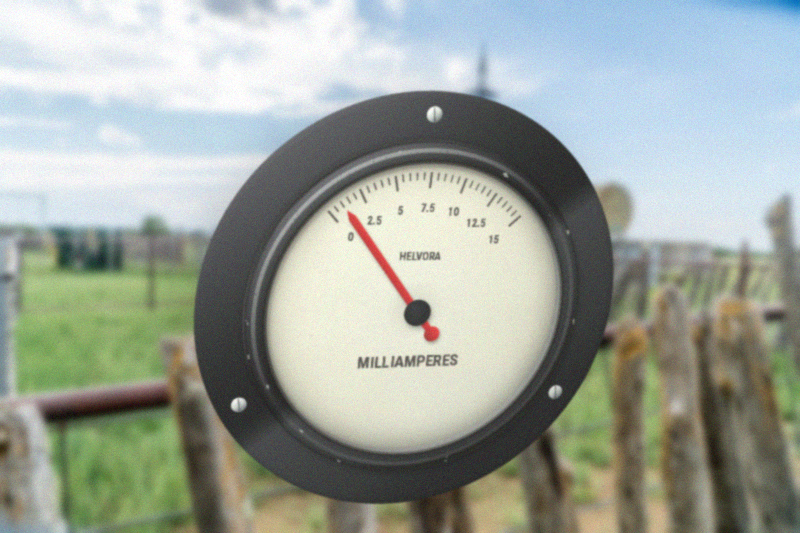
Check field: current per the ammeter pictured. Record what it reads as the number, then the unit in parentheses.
1 (mA)
